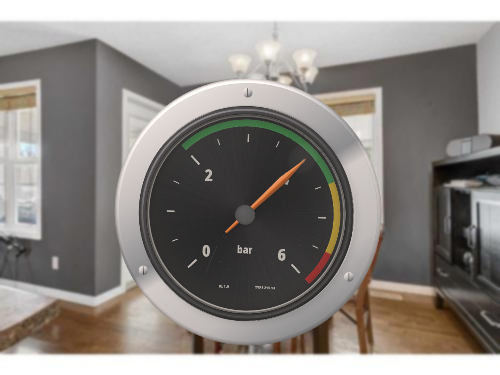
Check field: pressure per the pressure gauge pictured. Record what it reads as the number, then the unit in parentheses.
4 (bar)
